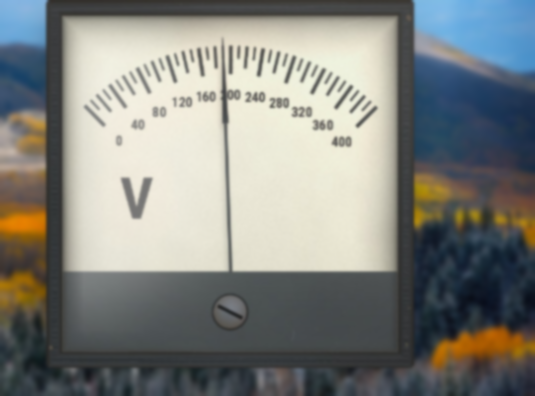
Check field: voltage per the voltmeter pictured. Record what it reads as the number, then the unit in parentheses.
190 (V)
